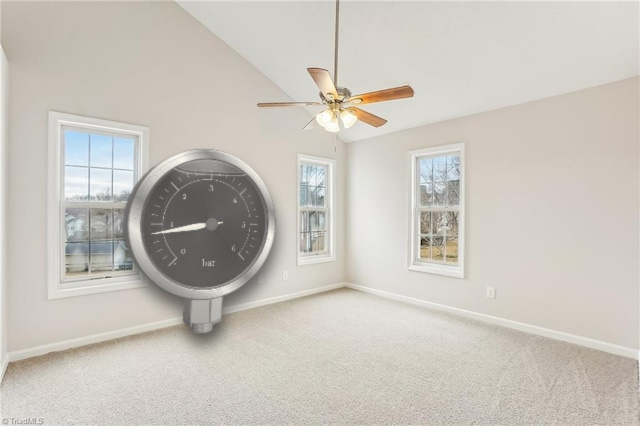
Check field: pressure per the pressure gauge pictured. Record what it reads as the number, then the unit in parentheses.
0.8 (bar)
